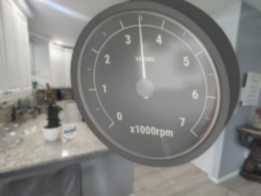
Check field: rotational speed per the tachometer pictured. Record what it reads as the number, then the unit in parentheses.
3500 (rpm)
